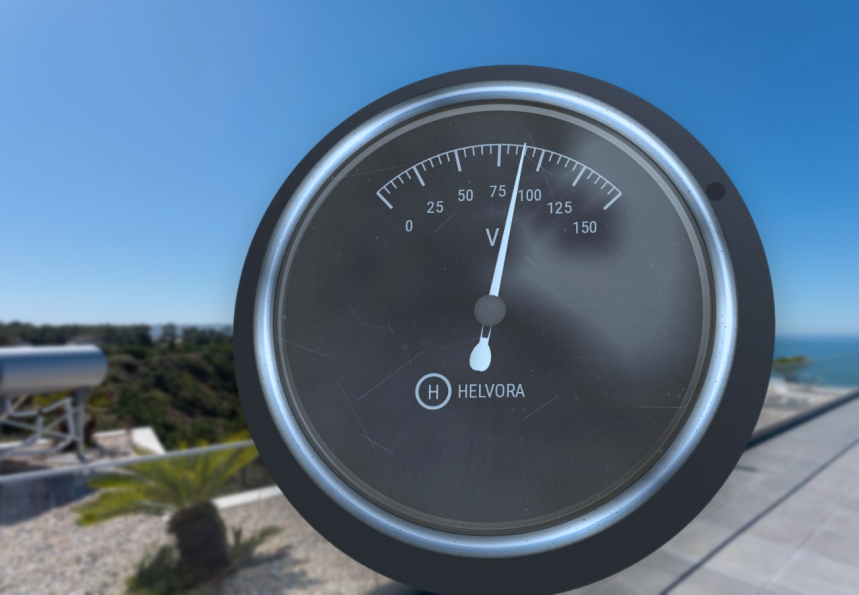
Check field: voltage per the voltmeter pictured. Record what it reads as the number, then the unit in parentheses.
90 (V)
